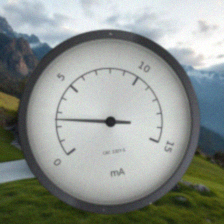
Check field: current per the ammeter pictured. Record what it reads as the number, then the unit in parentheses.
2.5 (mA)
